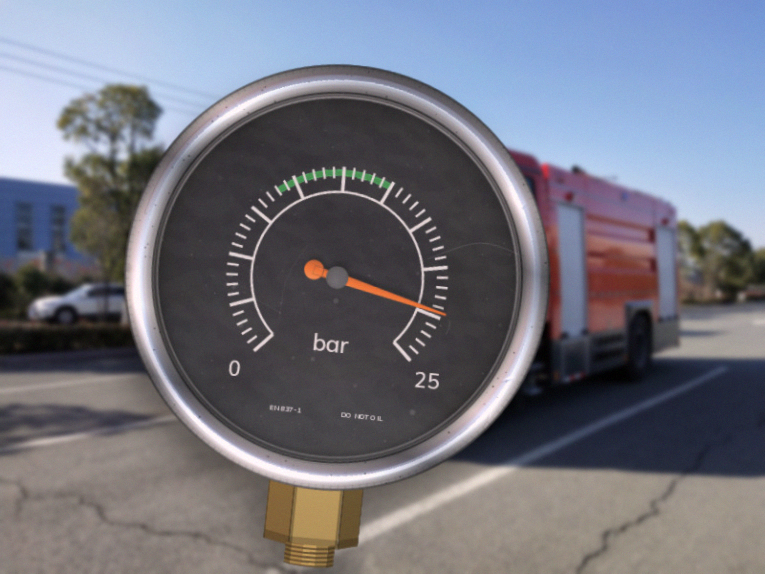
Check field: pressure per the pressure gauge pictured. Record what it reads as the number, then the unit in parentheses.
22.25 (bar)
